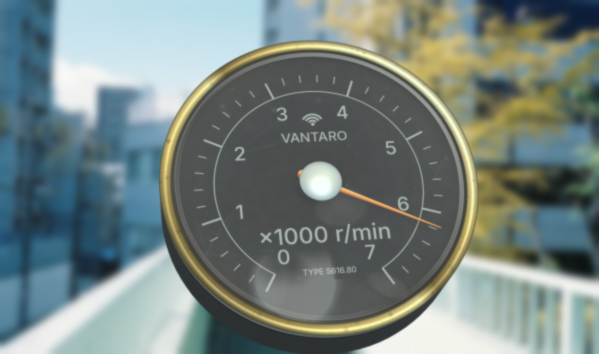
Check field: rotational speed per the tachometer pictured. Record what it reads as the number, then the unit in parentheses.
6200 (rpm)
